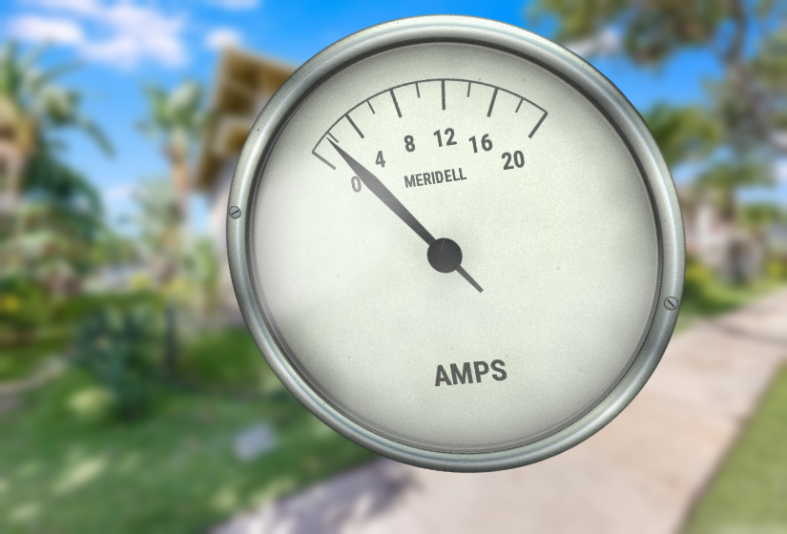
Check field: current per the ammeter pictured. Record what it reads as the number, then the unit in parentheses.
2 (A)
